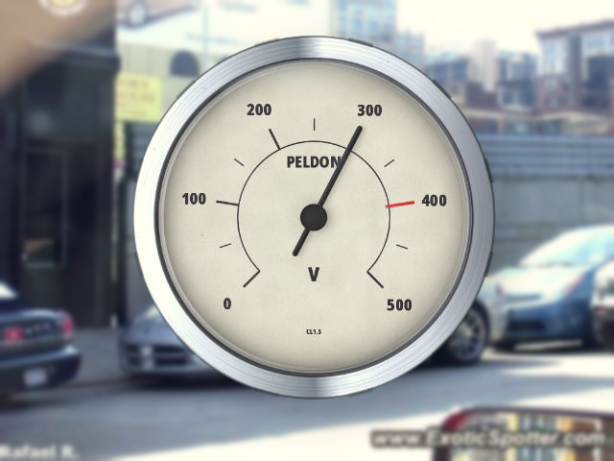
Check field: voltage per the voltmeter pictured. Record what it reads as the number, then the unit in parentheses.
300 (V)
